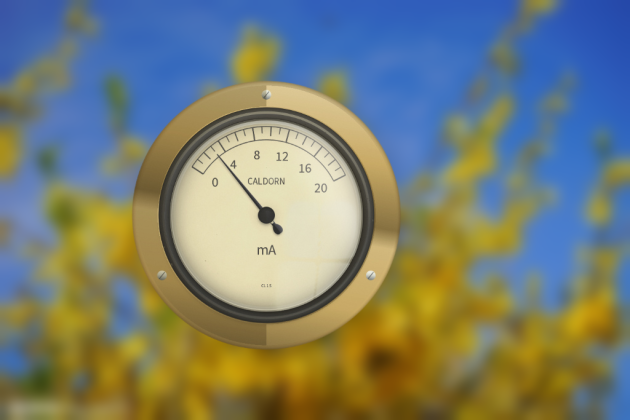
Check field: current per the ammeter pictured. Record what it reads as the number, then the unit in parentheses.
3 (mA)
